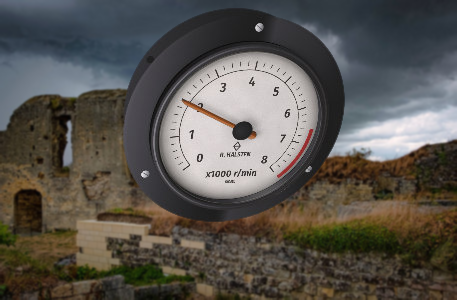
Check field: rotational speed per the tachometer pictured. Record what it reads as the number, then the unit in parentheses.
2000 (rpm)
